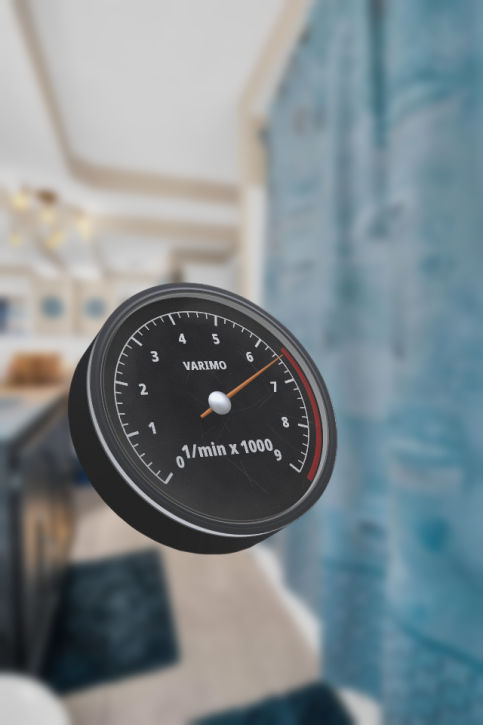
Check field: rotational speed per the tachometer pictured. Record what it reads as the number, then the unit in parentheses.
6500 (rpm)
